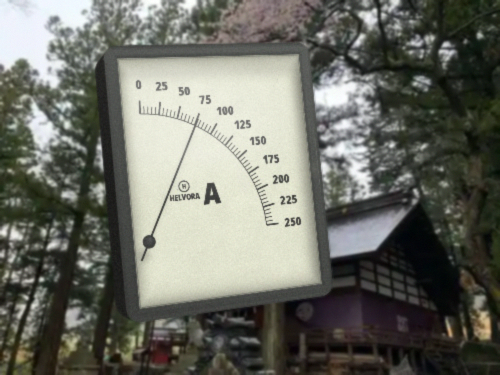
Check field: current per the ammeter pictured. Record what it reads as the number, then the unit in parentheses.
75 (A)
